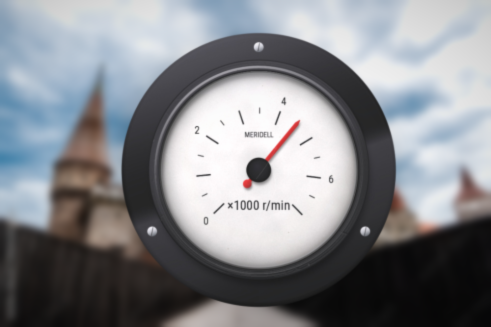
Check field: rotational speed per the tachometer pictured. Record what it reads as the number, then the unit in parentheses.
4500 (rpm)
